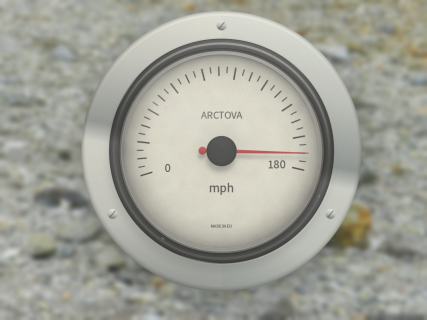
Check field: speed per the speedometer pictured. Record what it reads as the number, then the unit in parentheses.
170 (mph)
